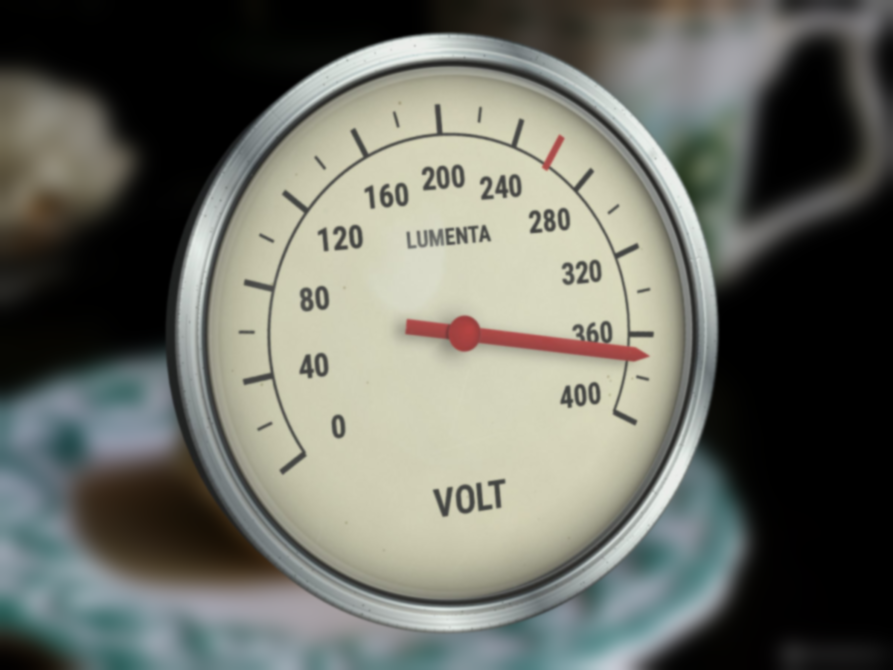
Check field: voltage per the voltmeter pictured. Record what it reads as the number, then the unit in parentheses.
370 (V)
